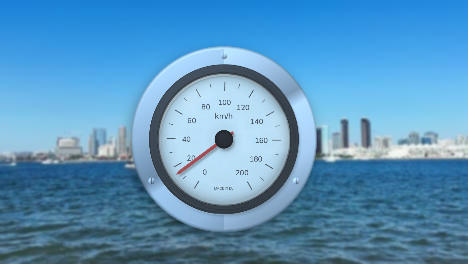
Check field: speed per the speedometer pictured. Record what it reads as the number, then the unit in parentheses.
15 (km/h)
